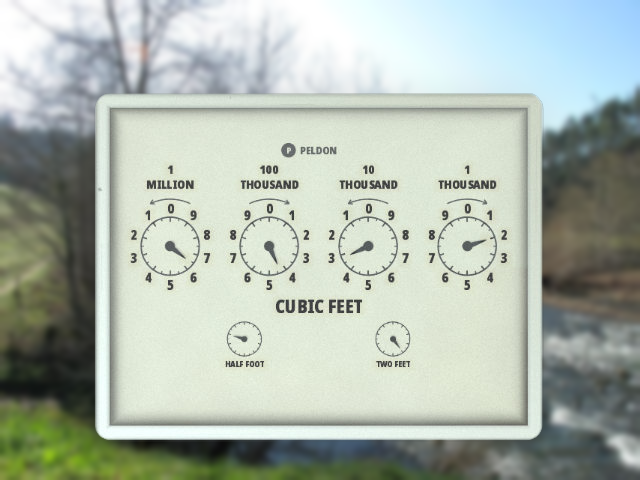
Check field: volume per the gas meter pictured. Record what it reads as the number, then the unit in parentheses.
643200 (ft³)
